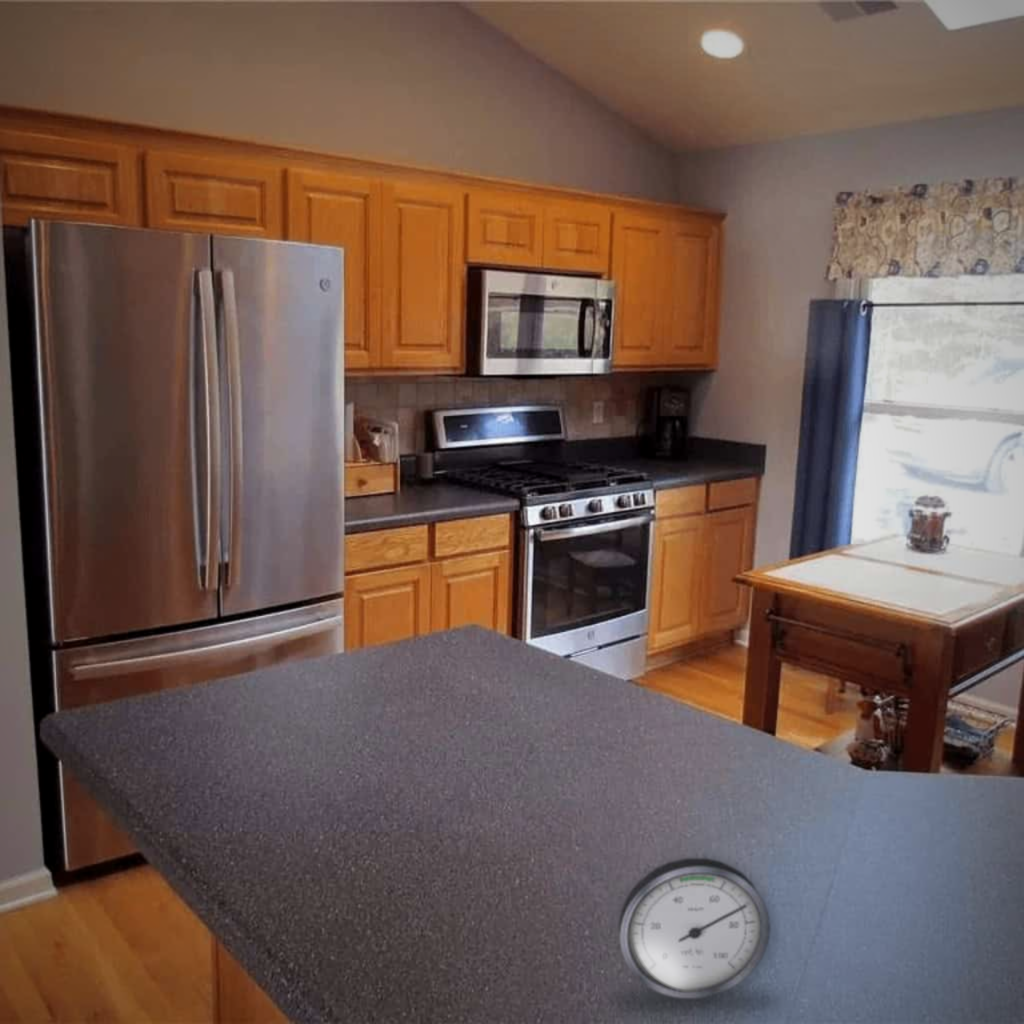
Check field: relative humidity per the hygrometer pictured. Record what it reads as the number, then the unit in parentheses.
72 (%)
